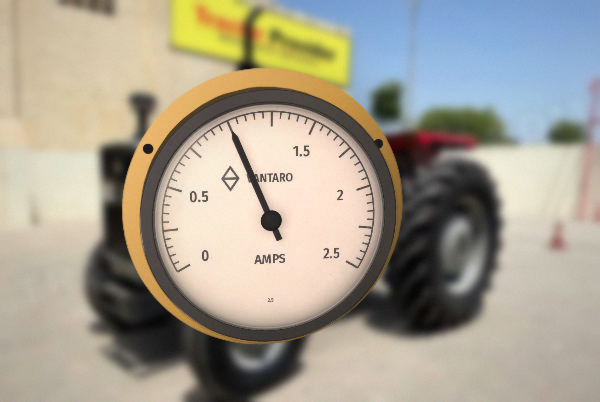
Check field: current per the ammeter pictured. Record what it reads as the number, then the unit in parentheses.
1 (A)
